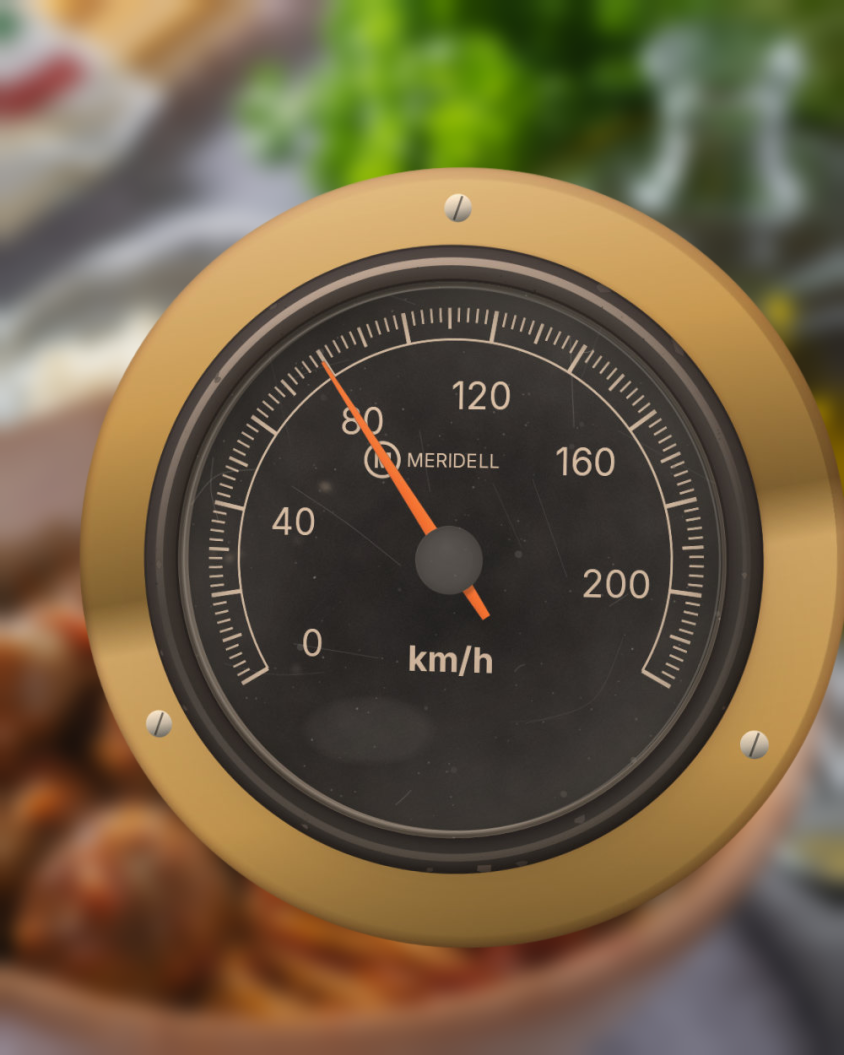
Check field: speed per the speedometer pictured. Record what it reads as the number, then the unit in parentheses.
80 (km/h)
